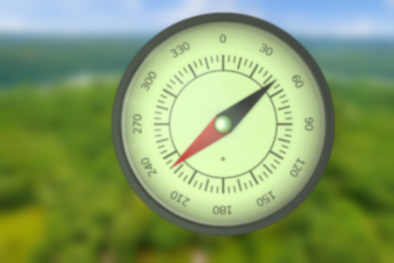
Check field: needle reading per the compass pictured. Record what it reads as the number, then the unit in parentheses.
230 (°)
